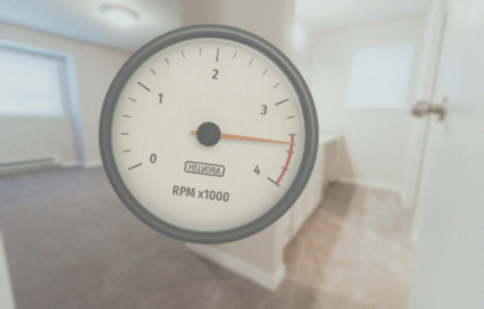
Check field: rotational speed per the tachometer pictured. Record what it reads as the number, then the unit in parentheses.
3500 (rpm)
